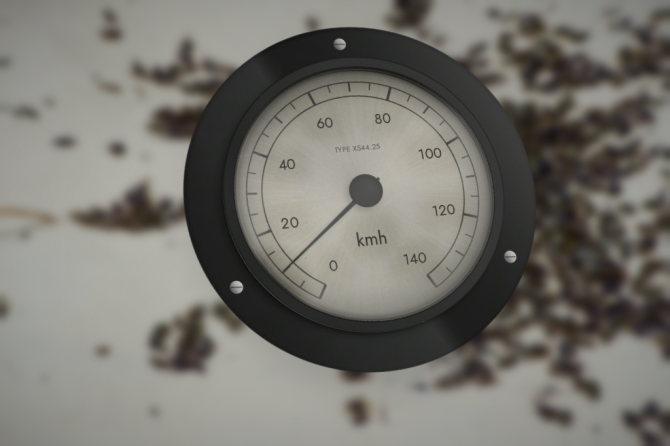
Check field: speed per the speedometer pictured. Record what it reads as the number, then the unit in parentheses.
10 (km/h)
